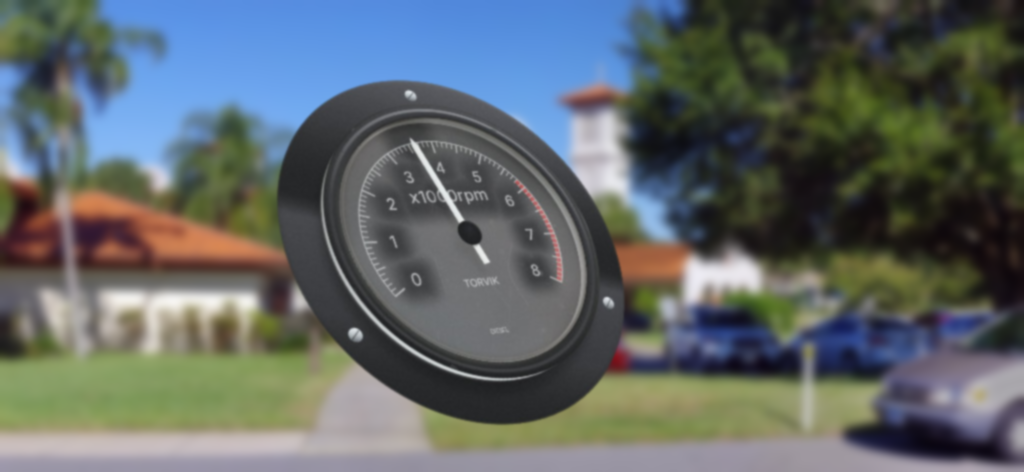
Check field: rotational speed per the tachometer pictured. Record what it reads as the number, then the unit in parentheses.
3500 (rpm)
